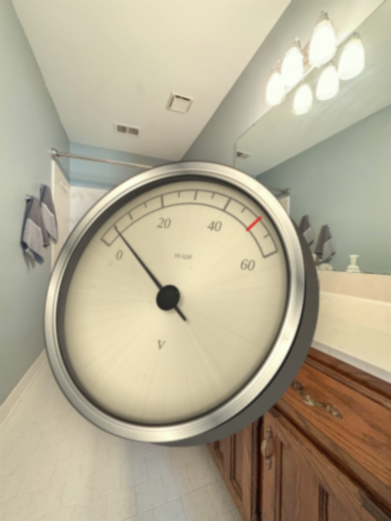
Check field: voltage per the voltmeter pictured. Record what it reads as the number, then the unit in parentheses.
5 (V)
